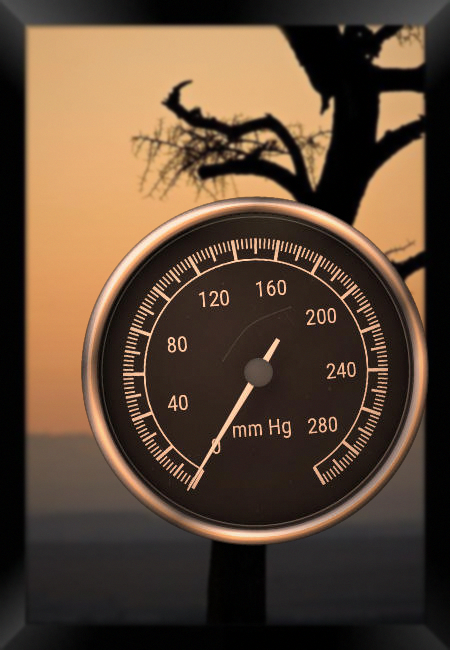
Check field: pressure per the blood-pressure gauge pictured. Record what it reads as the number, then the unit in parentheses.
2 (mmHg)
